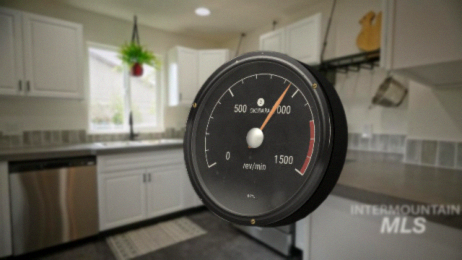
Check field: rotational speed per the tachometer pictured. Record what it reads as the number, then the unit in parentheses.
950 (rpm)
